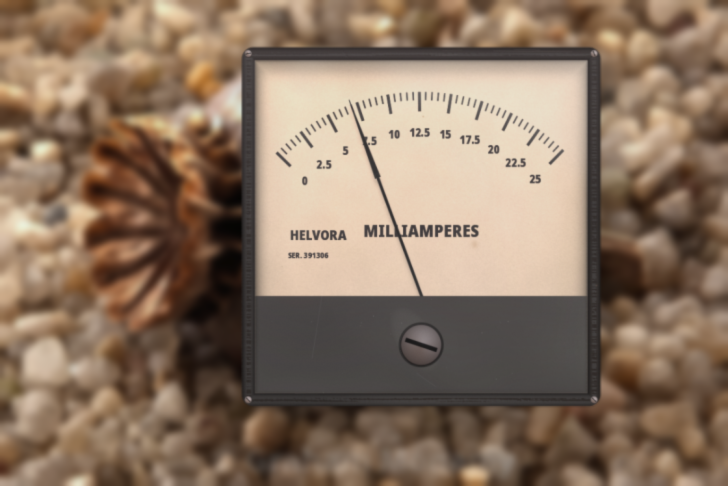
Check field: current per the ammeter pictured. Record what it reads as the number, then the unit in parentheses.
7 (mA)
